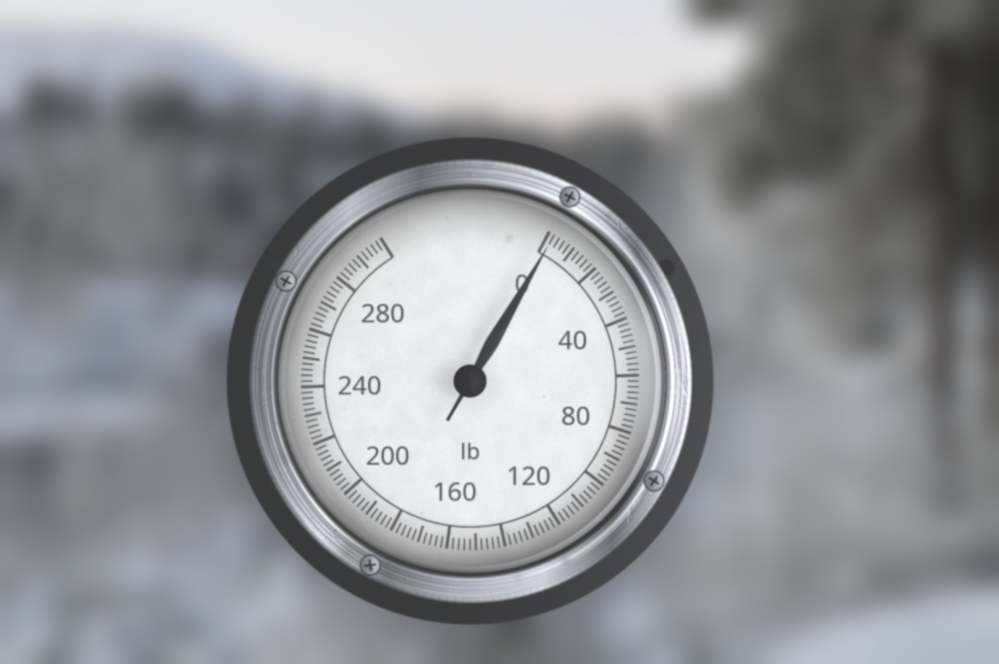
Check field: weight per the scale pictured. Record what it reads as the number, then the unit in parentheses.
2 (lb)
